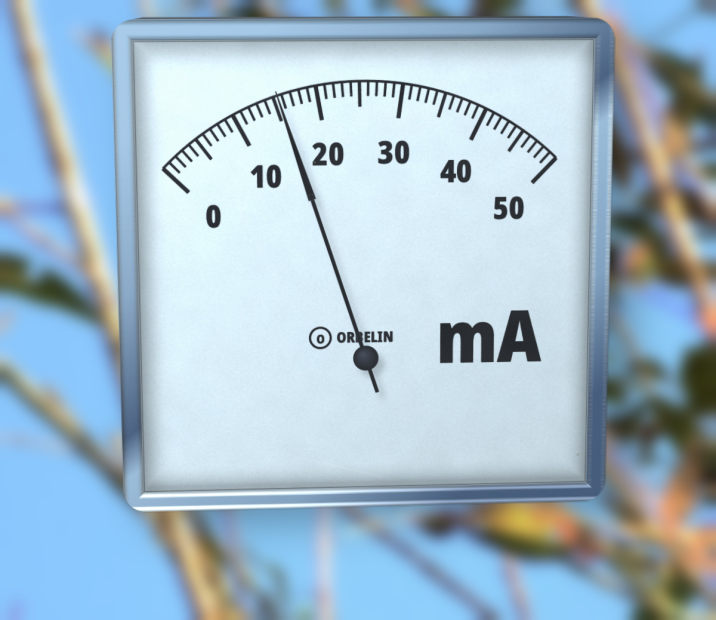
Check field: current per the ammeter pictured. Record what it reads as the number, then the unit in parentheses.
15.5 (mA)
